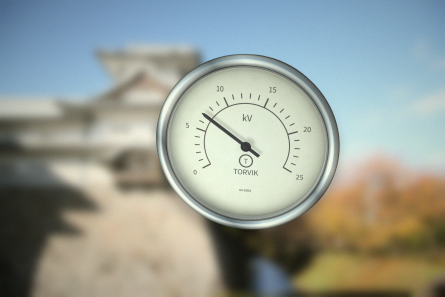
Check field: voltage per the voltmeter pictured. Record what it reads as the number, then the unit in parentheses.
7 (kV)
